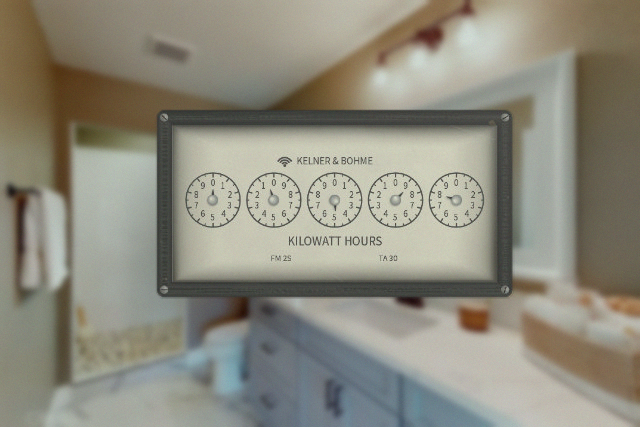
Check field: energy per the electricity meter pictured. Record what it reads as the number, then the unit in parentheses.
488 (kWh)
